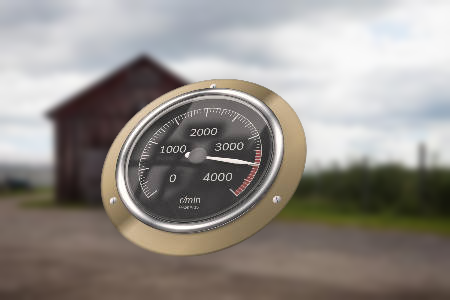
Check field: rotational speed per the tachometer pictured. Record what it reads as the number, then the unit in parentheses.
3500 (rpm)
